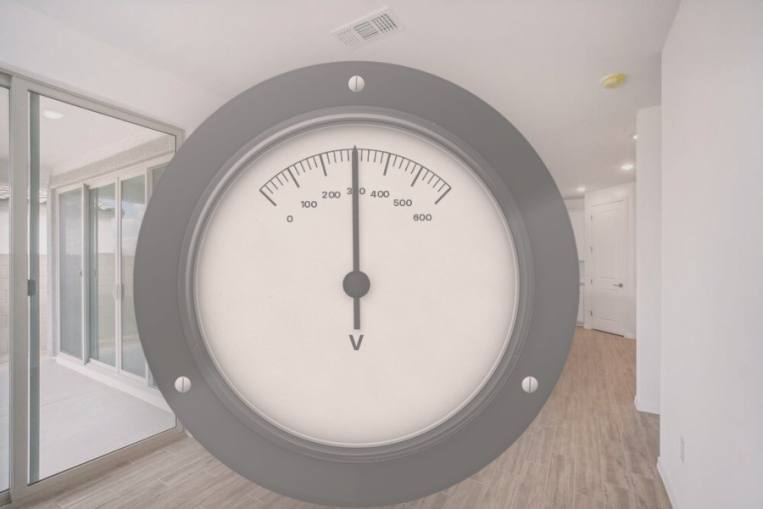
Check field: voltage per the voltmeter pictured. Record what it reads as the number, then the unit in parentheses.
300 (V)
